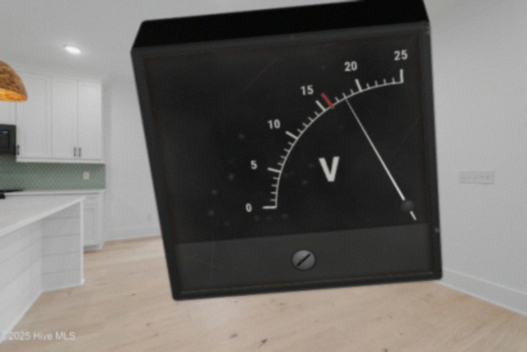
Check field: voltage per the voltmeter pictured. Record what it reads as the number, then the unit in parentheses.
18 (V)
